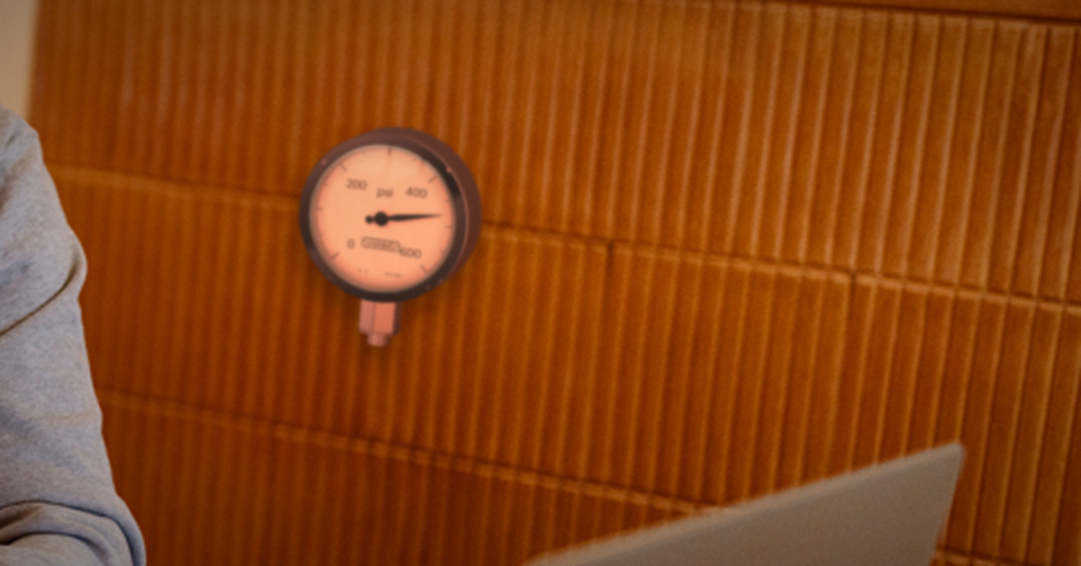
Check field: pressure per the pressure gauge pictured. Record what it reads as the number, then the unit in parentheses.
475 (psi)
